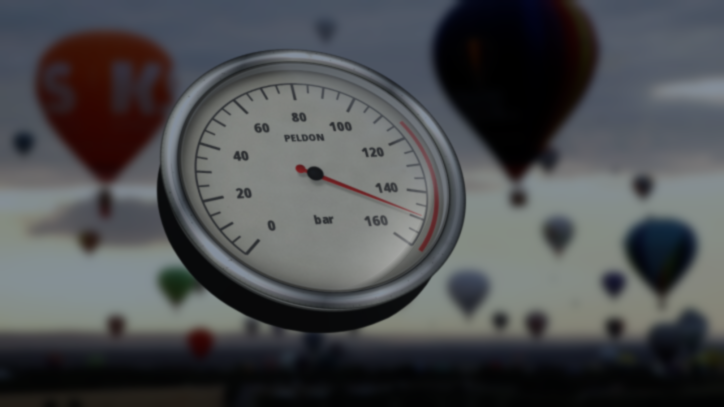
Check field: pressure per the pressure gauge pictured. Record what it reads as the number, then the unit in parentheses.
150 (bar)
